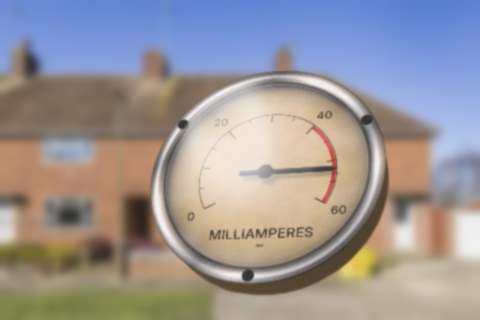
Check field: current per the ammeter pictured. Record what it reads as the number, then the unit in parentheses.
52.5 (mA)
